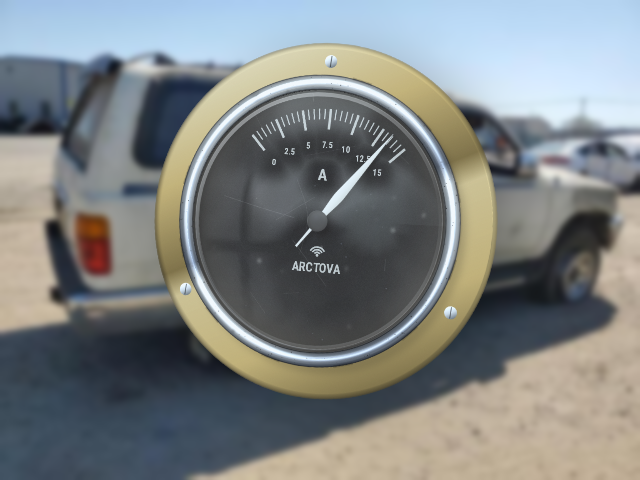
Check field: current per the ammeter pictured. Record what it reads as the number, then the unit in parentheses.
13.5 (A)
